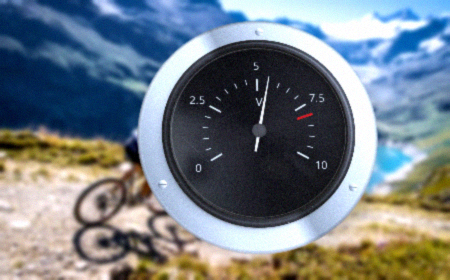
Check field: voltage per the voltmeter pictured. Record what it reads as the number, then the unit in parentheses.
5.5 (V)
